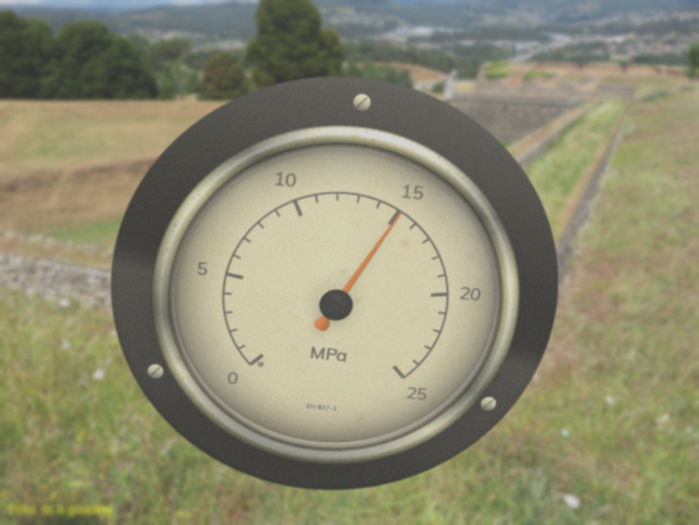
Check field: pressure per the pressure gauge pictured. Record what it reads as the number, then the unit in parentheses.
15 (MPa)
